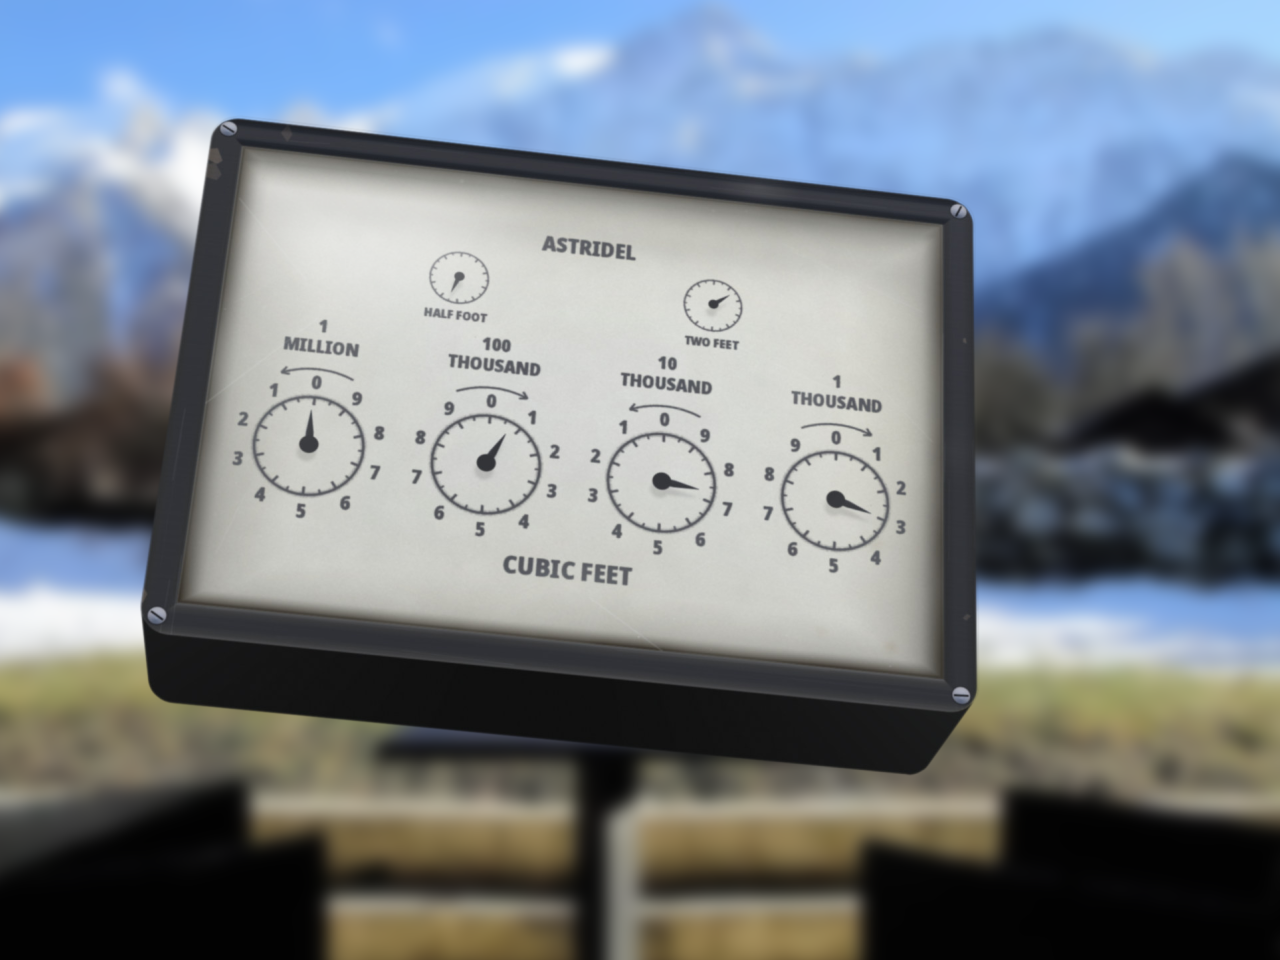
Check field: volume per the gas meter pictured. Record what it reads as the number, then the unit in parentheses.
7300 (ft³)
